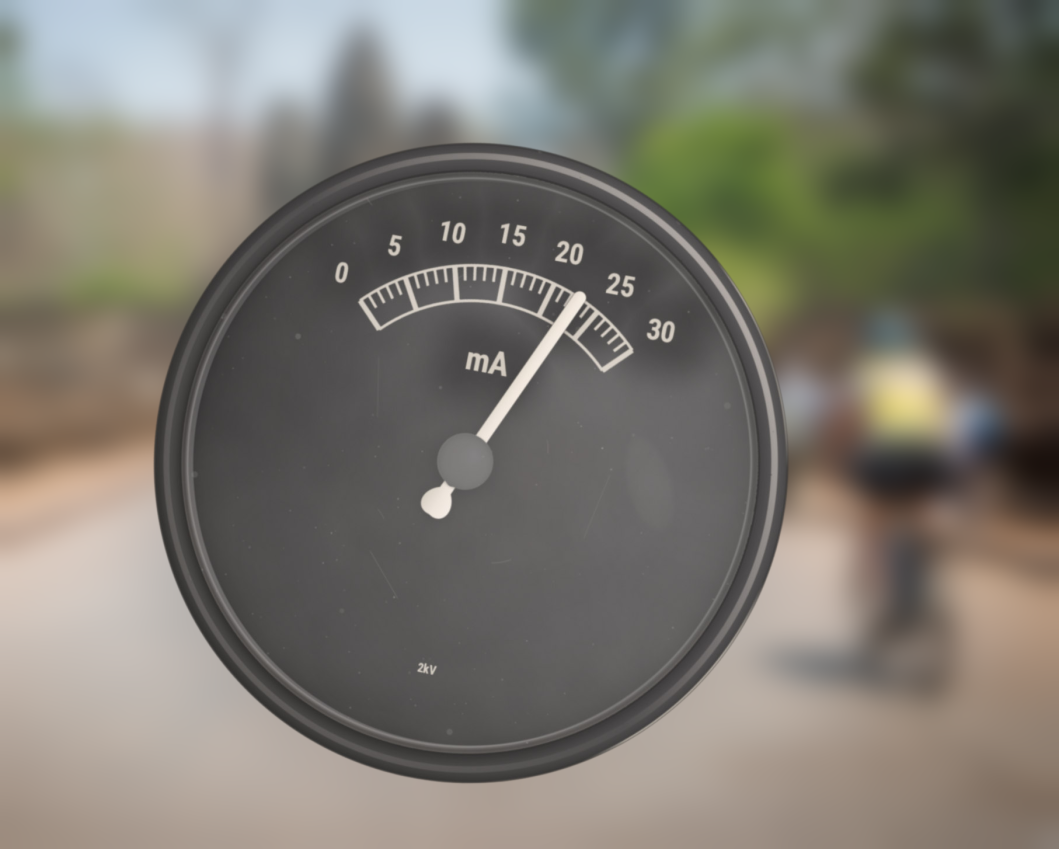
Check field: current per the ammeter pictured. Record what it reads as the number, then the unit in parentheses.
23 (mA)
